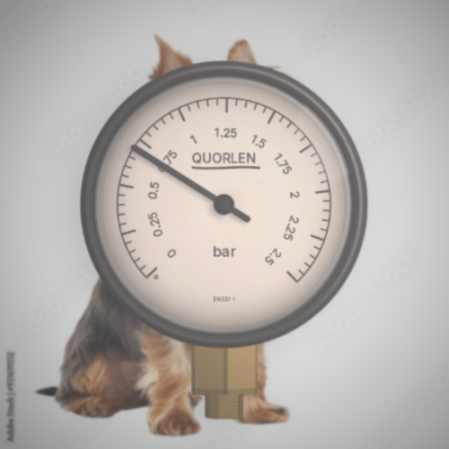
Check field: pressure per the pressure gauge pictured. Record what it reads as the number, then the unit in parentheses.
0.7 (bar)
